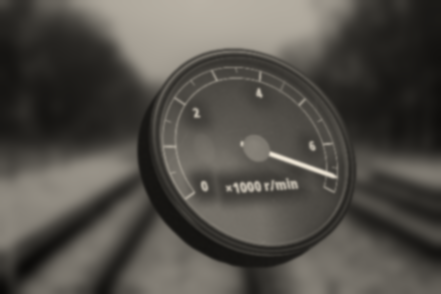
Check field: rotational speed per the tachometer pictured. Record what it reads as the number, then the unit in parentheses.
6750 (rpm)
